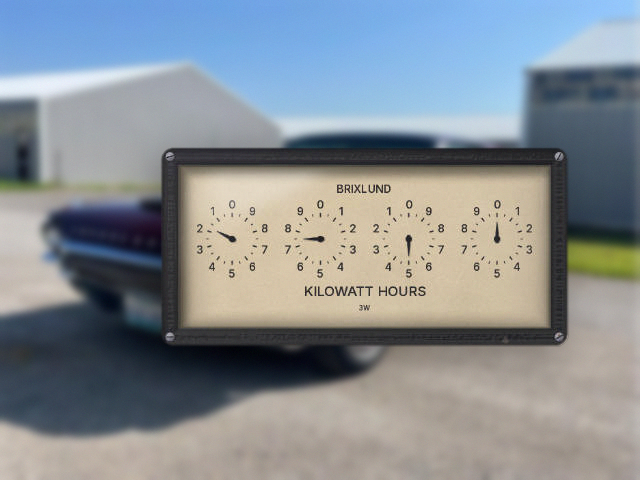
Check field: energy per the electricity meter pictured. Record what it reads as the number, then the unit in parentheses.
1750 (kWh)
